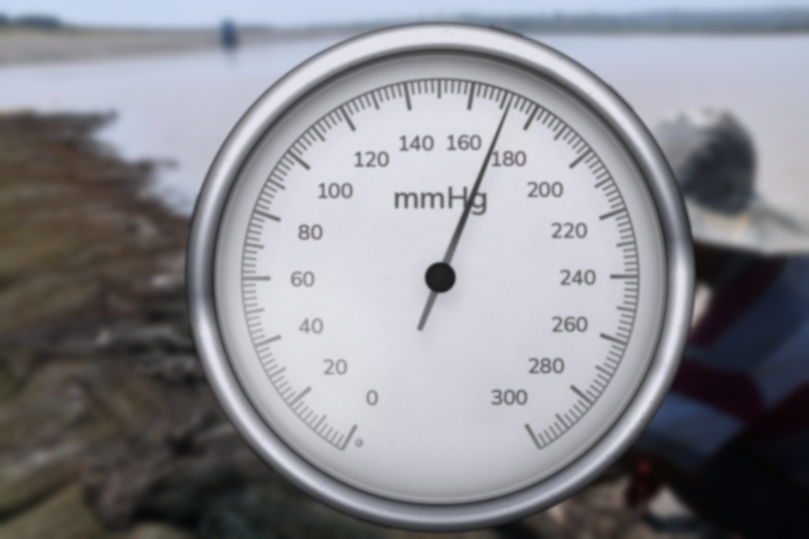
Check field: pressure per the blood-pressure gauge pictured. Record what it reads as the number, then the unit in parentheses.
172 (mmHg)
